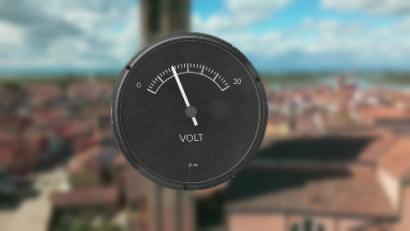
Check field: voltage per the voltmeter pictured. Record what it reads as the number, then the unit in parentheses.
10 (V)
